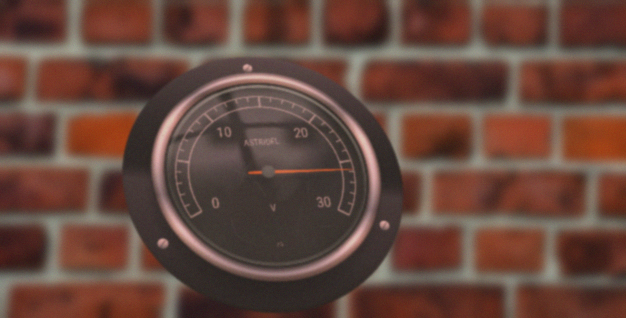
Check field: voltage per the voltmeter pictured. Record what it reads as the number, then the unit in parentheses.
26 (V)
